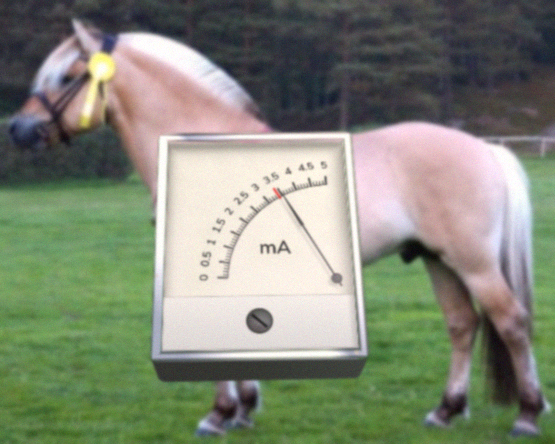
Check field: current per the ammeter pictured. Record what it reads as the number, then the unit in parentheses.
3.5 (mA)
